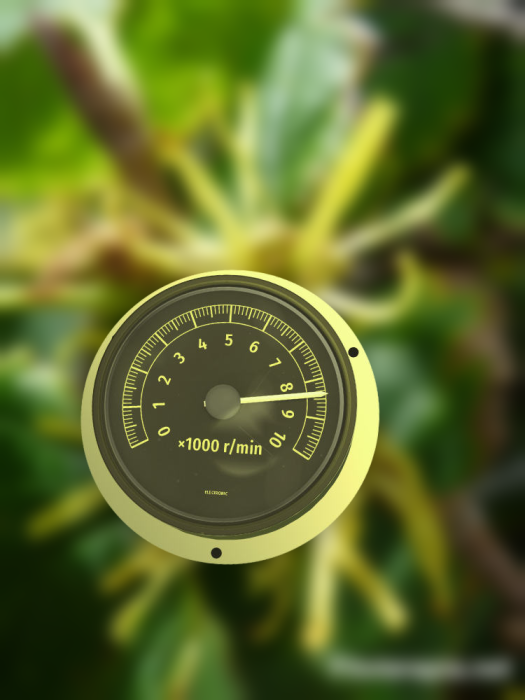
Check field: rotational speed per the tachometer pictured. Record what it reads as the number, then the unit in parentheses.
8400 (rpm)
